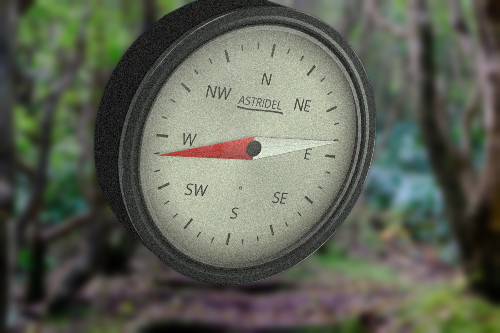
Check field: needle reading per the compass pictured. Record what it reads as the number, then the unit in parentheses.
260 (°)
